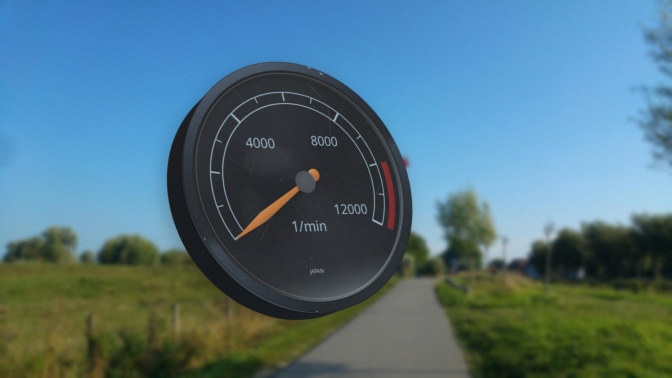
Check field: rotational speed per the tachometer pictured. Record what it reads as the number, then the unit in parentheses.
0 (rpm)
